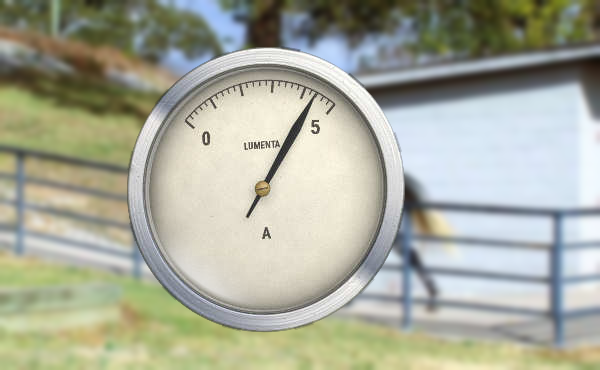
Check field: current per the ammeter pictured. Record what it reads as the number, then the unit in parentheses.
4.4 (A)
